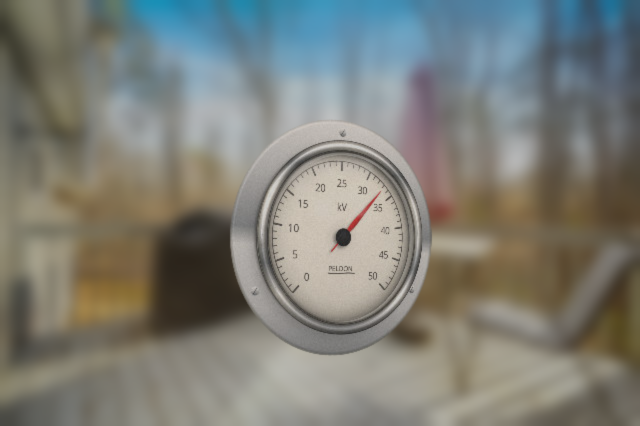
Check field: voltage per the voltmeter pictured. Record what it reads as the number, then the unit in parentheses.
33 (kV)
